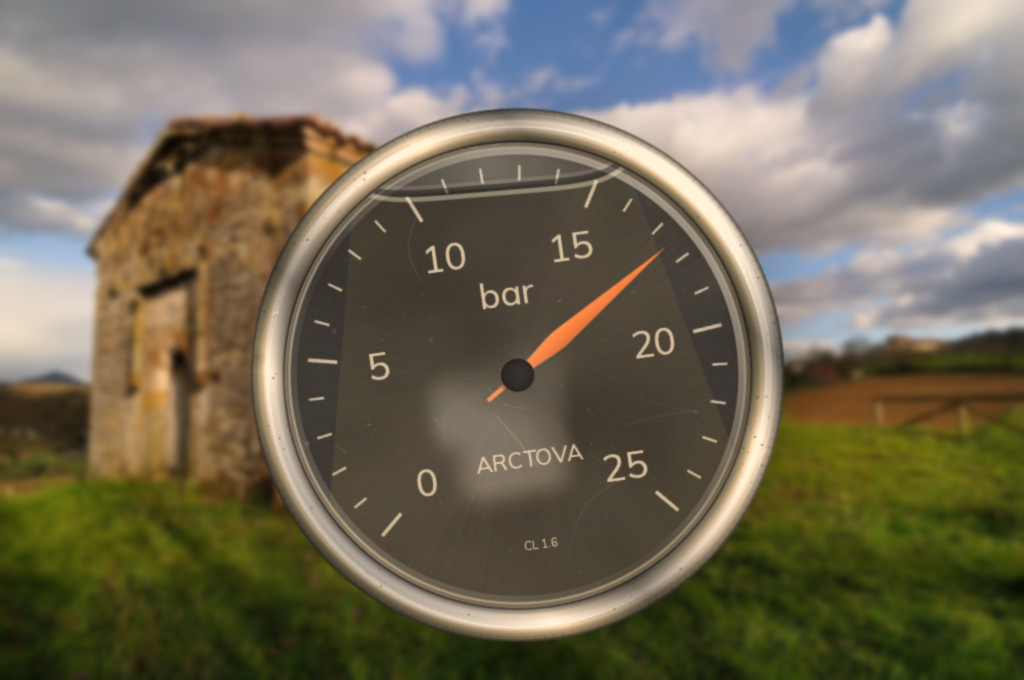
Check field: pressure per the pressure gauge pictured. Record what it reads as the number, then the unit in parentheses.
17.5 (bar)
